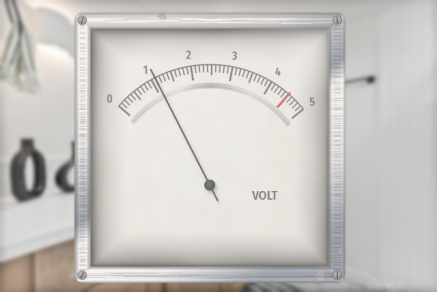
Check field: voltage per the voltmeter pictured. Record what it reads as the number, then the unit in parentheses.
1.1 (V)
